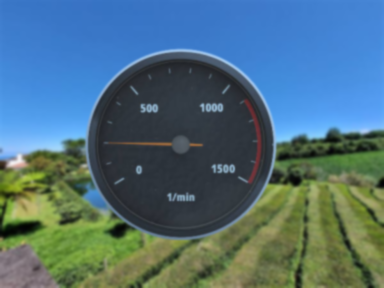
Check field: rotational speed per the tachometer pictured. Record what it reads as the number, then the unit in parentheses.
200 (rpm)
